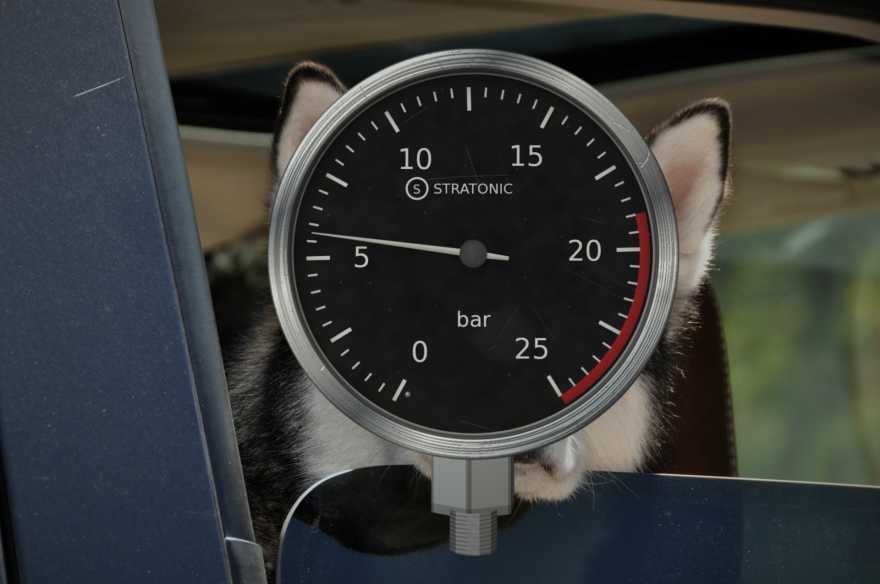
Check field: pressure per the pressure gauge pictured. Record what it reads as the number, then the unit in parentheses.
5.75 (bar)
